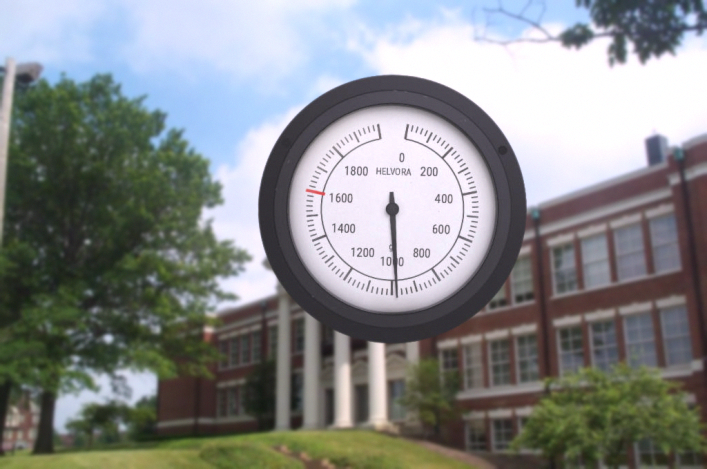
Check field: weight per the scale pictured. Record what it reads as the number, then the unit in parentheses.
980 (g)
